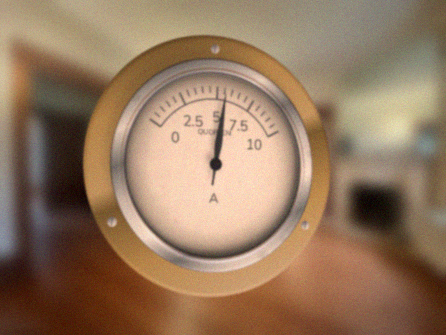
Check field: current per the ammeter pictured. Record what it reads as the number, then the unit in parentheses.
5.5 (A)
